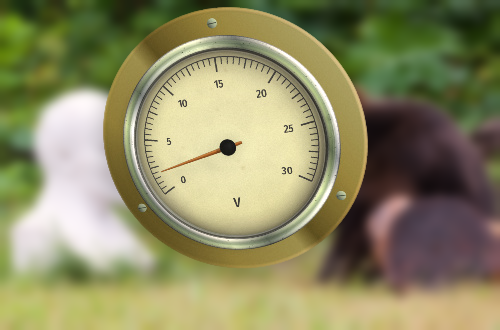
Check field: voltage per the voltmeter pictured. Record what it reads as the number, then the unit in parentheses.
2 (V)
